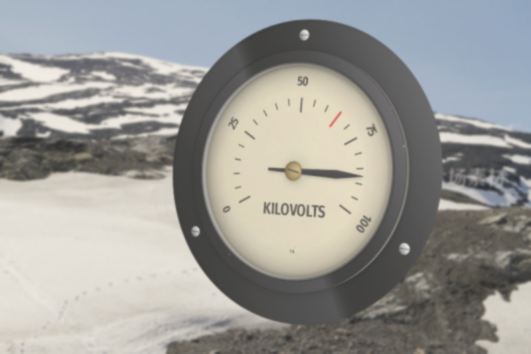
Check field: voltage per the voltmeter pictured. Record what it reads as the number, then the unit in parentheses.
87.5 (kV)
